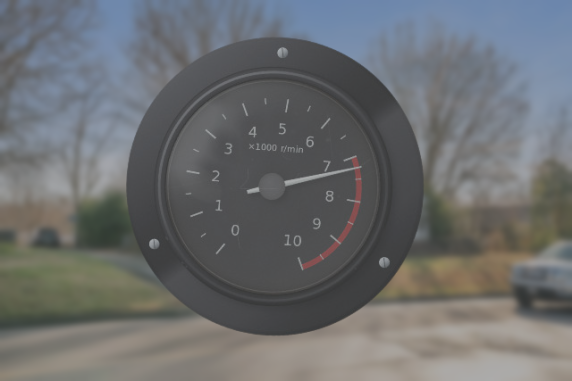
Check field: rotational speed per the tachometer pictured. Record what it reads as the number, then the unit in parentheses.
7250 (rpm)
